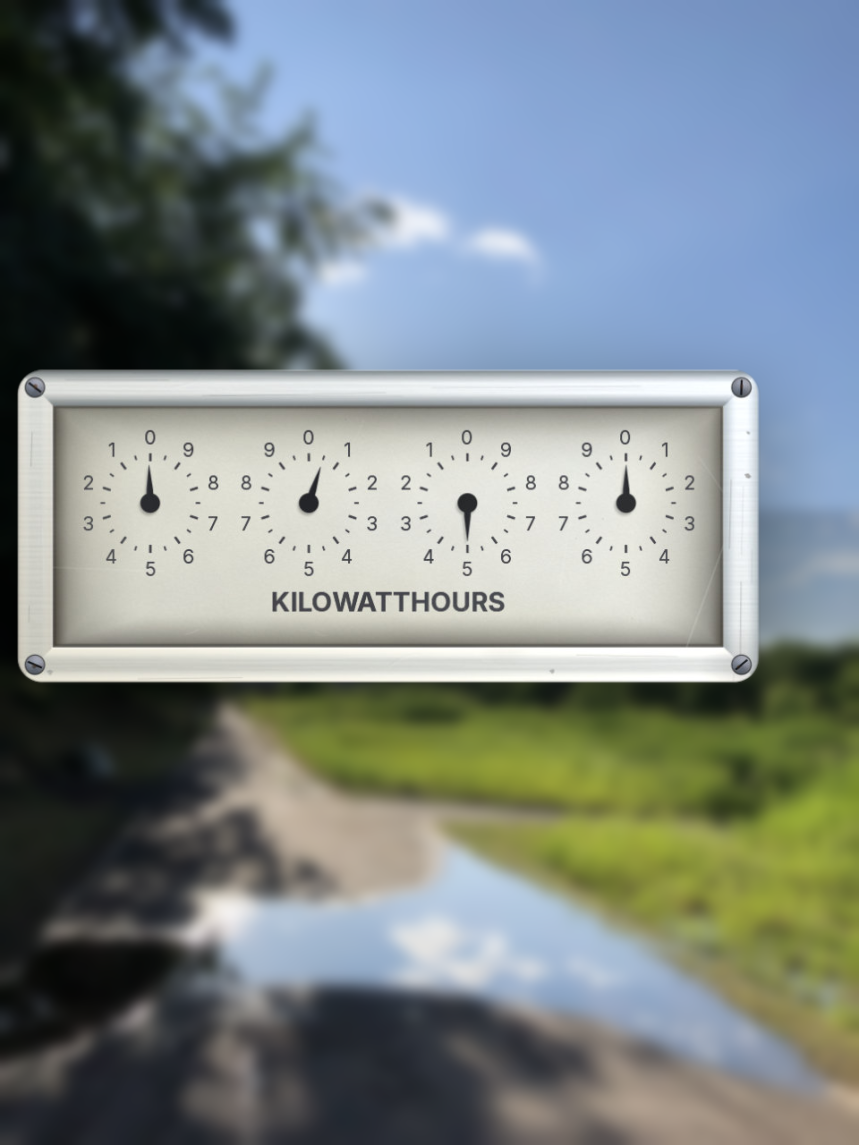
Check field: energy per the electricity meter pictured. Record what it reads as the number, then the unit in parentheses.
50 (kWh)
